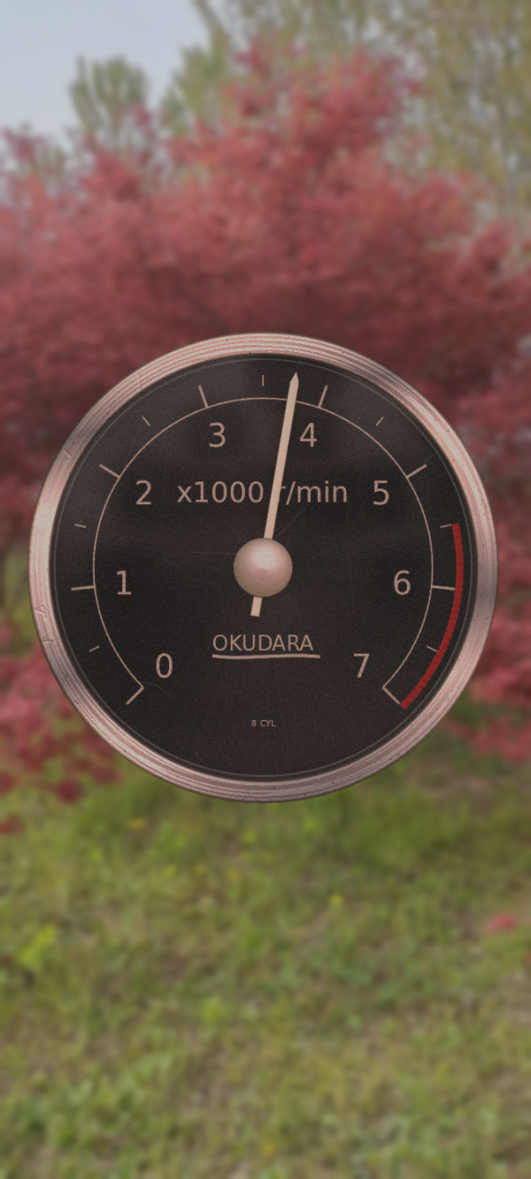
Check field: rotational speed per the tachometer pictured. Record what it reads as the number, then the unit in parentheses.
3750 (rpm)
